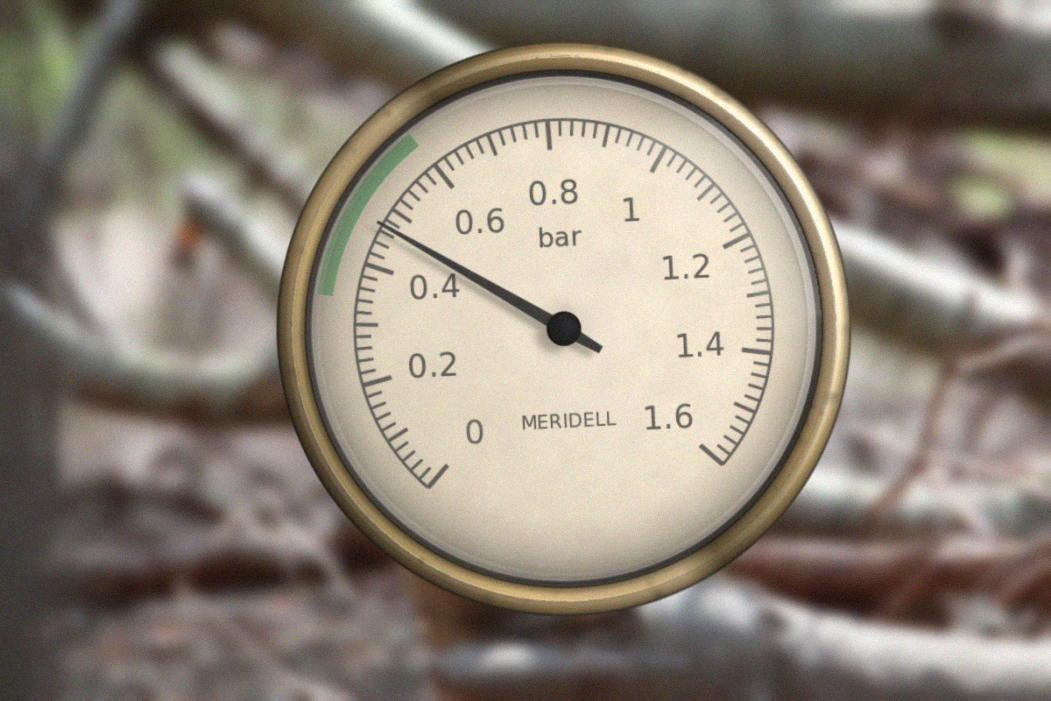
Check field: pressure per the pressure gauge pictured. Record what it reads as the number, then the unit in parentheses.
0.47 (bar)
